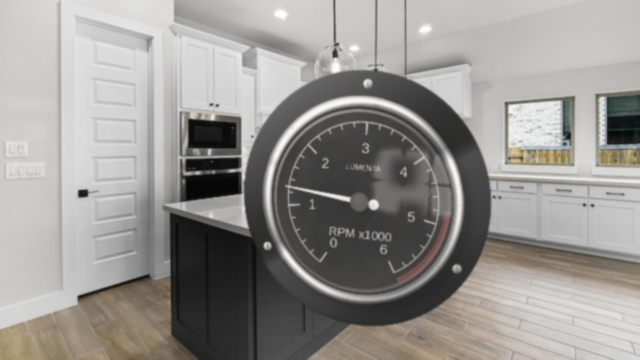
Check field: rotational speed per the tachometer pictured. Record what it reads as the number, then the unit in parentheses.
1300 (rpm)
